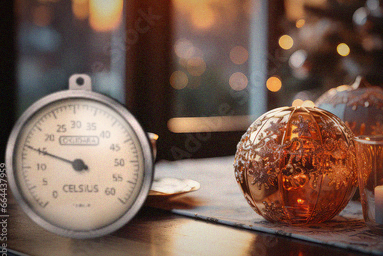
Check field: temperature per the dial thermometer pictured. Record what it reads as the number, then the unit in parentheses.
15 (°C)
